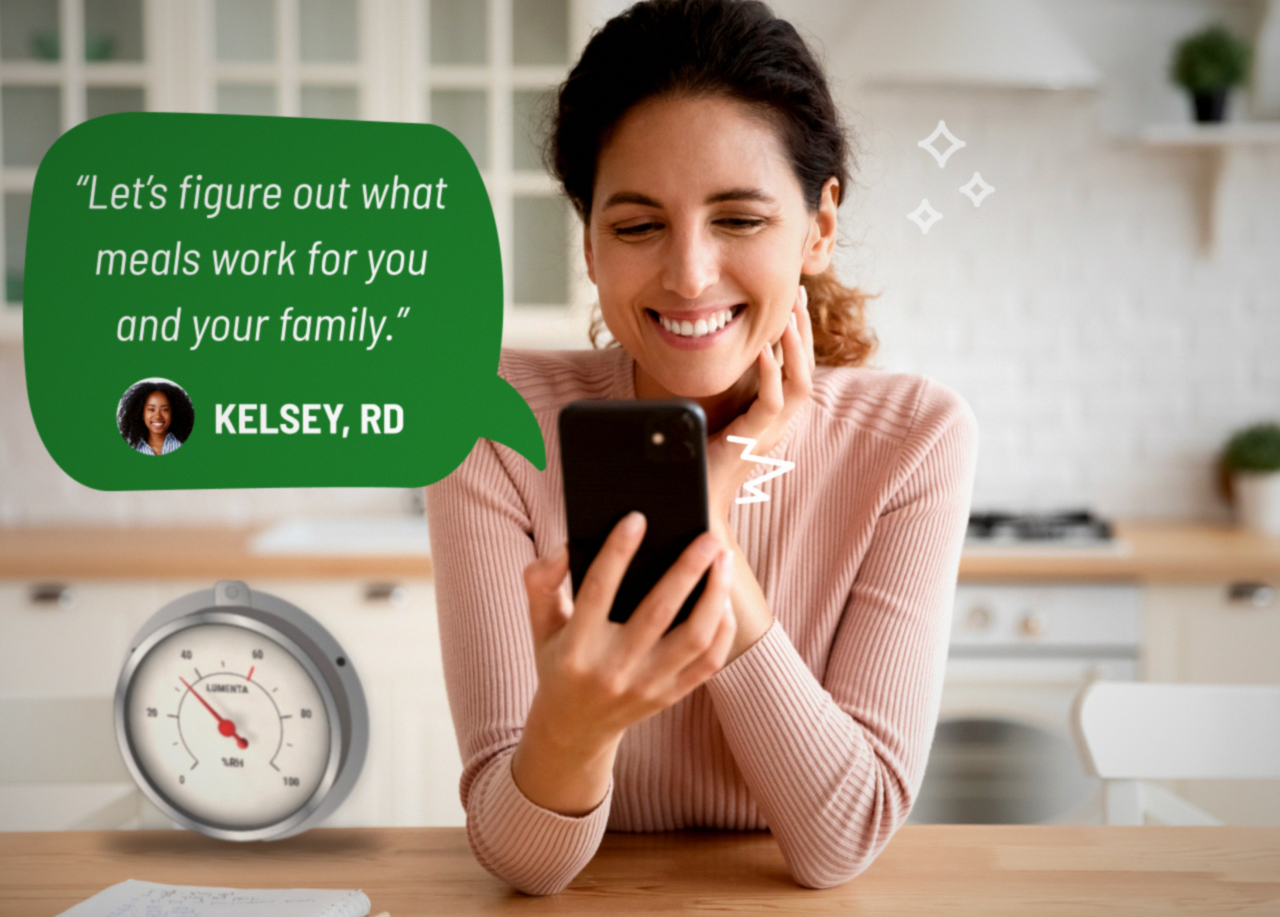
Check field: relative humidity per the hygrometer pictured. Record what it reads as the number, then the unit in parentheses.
35 (%)
